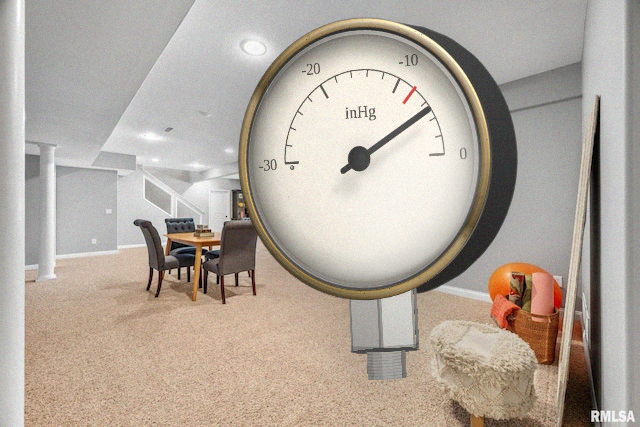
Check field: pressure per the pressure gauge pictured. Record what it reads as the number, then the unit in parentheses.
-5 (inHg)
